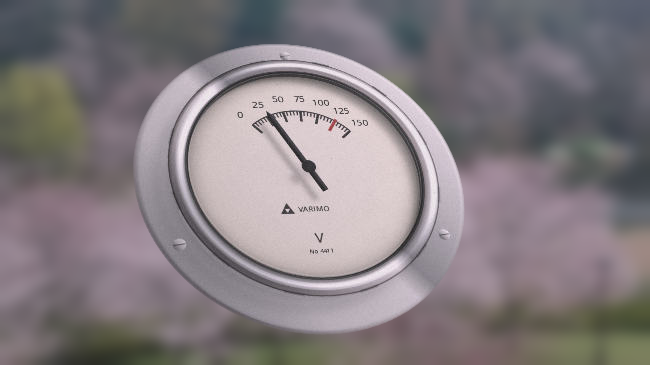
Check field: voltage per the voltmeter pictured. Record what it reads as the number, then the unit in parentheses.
25 (V)
